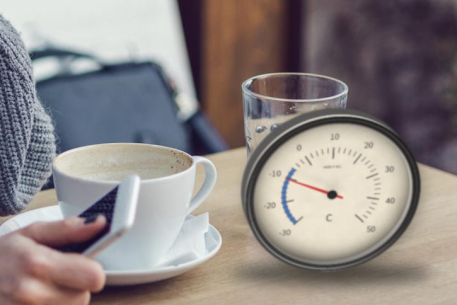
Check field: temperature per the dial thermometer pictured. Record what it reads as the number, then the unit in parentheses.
-10 (°C)
